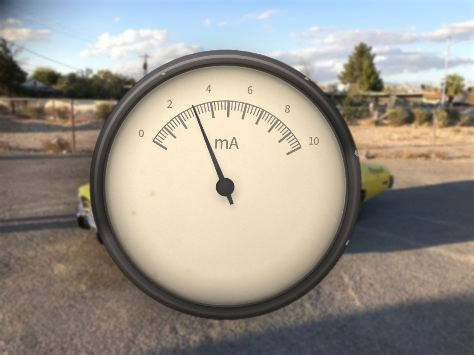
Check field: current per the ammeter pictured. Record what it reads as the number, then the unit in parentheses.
3 (mA)
